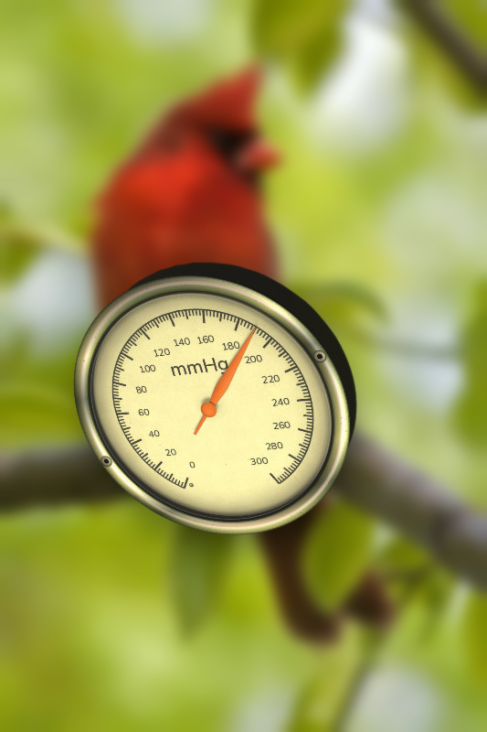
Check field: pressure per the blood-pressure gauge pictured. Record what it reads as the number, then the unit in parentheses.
190 (mmHg)
